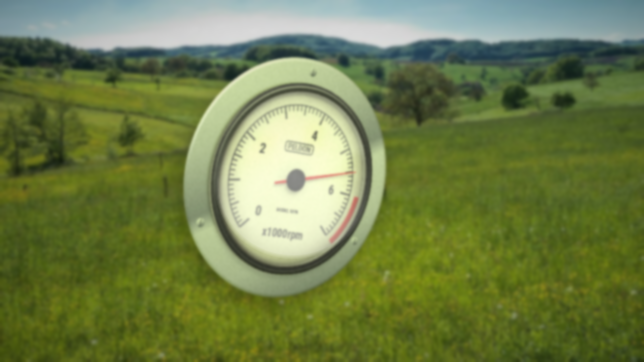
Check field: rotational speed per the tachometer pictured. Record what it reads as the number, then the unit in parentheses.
5500 (rpm)
